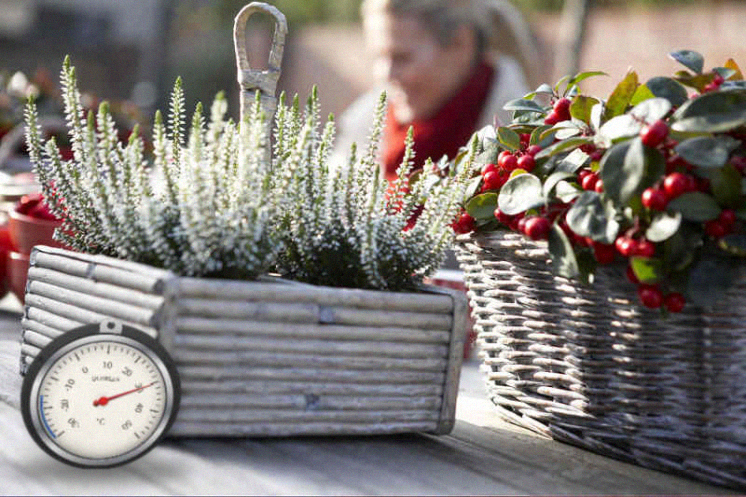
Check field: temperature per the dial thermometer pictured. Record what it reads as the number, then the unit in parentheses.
30 (°C)
